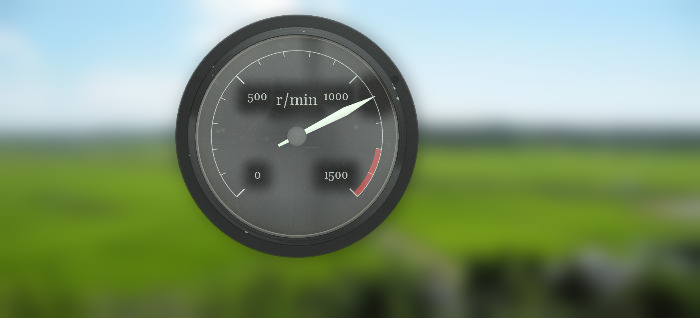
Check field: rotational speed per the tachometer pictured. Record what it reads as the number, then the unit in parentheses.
1100 (rpm)
